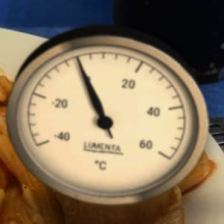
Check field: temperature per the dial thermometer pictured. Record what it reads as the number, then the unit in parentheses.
0 (°C)
